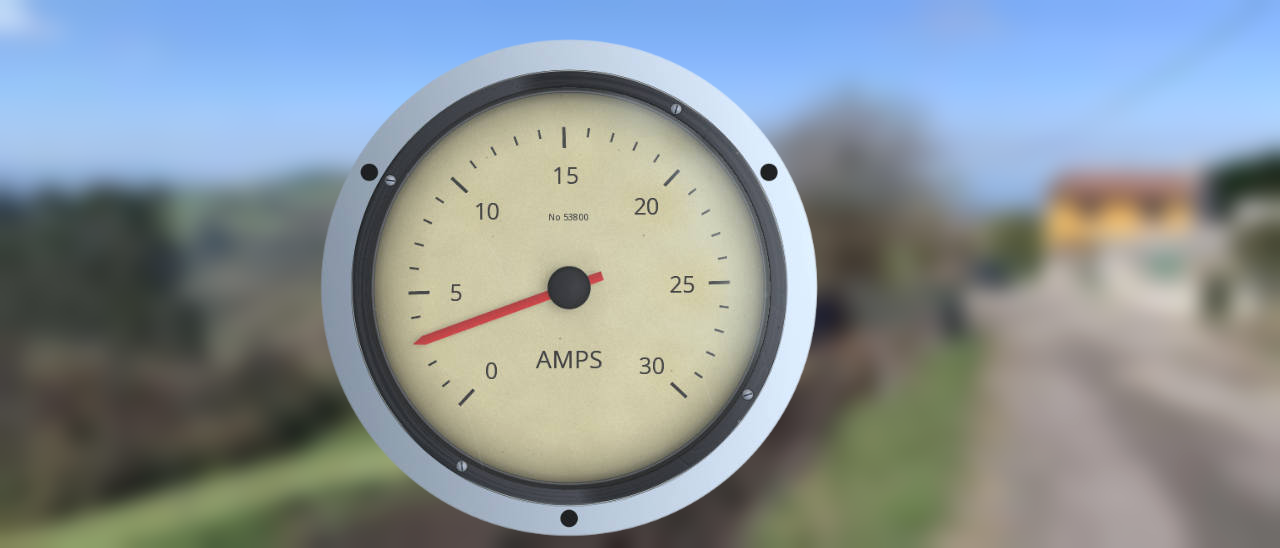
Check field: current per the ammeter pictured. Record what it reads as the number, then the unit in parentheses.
3 (A)
